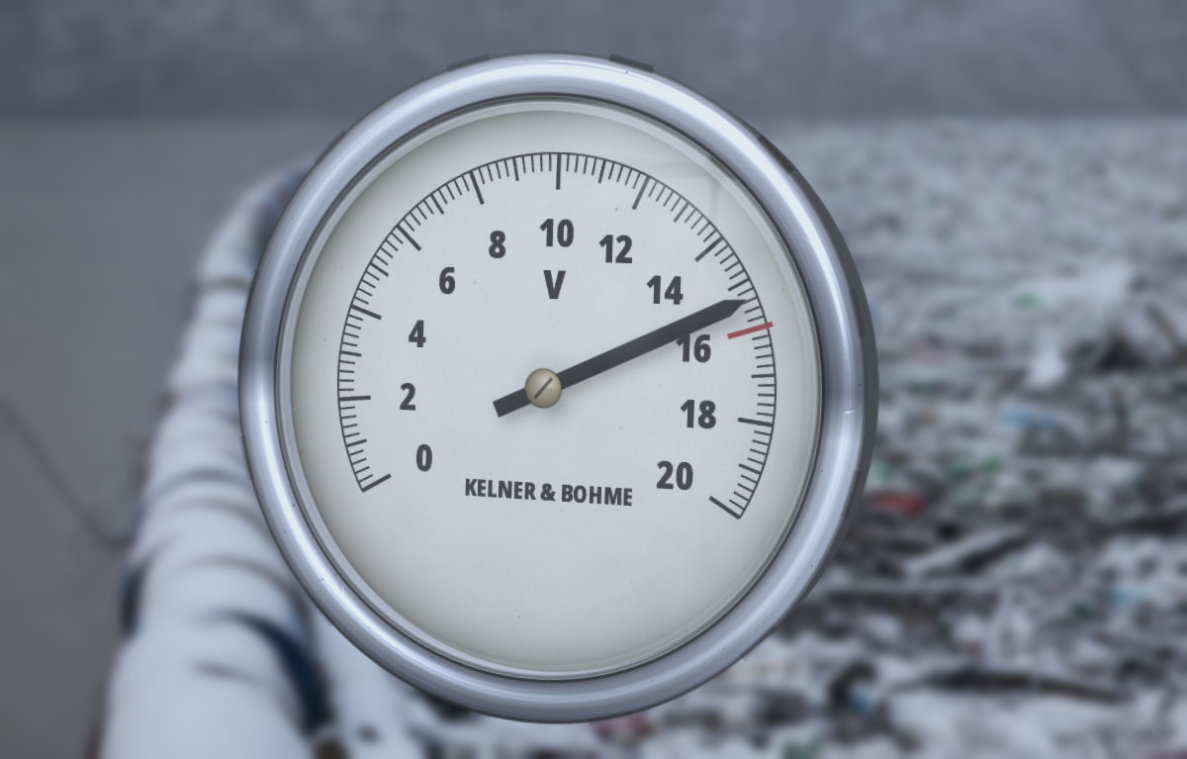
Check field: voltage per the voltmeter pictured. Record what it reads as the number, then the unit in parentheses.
15.4 (V)
